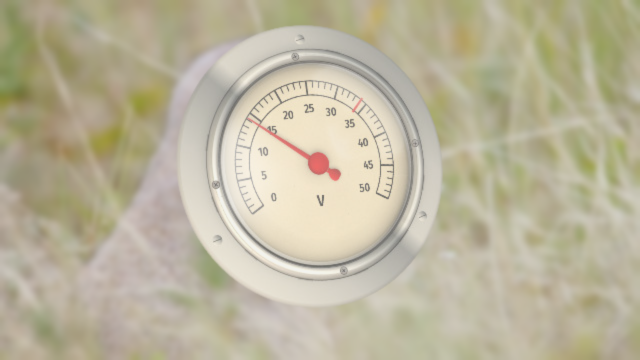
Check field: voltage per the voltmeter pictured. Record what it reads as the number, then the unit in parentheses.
14 (V)
